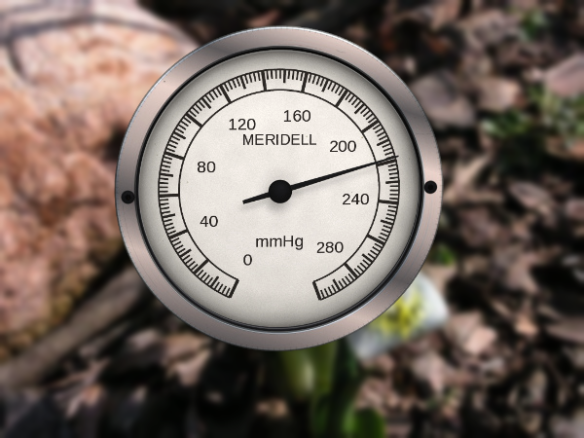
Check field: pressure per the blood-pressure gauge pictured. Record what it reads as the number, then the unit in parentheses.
218 (mmHg)
